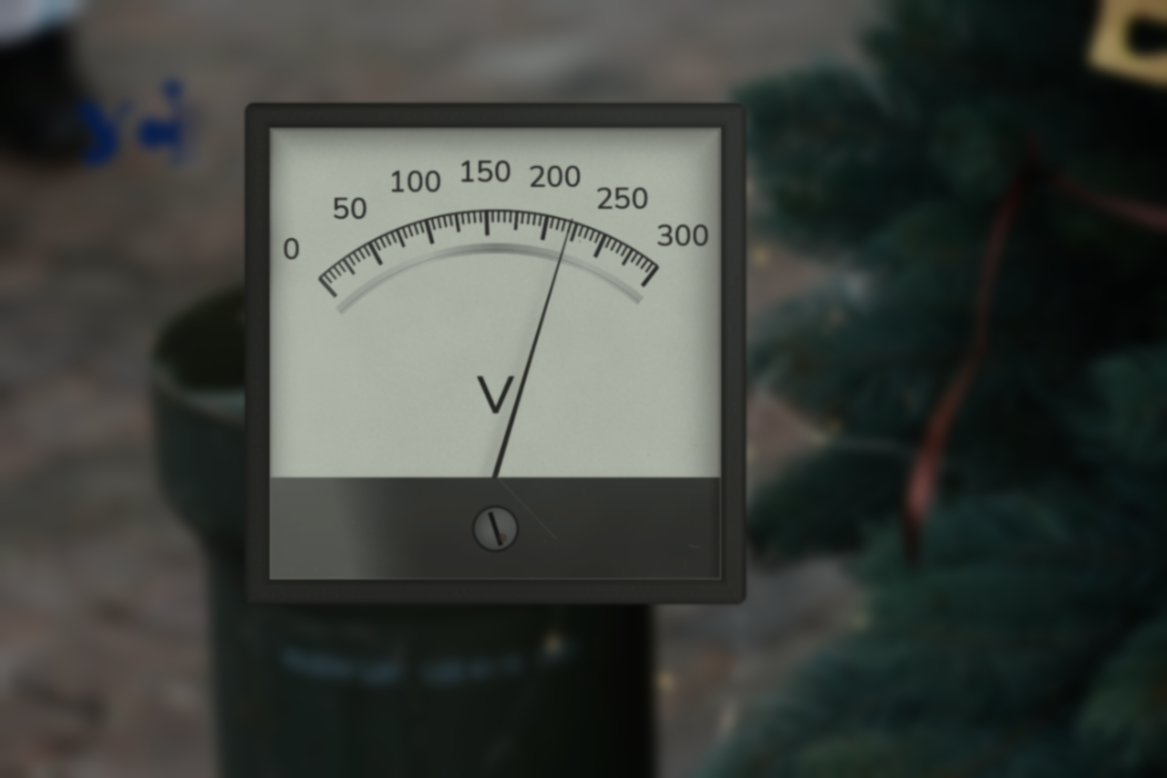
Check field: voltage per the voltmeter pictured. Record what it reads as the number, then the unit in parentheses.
220 (V)
